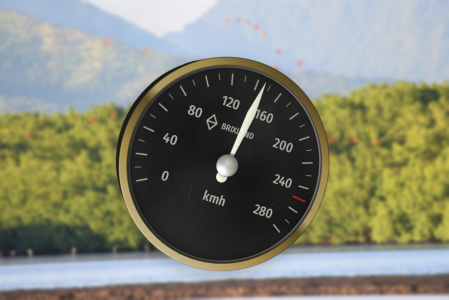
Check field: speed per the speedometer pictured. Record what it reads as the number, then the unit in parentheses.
145 (km/h)
